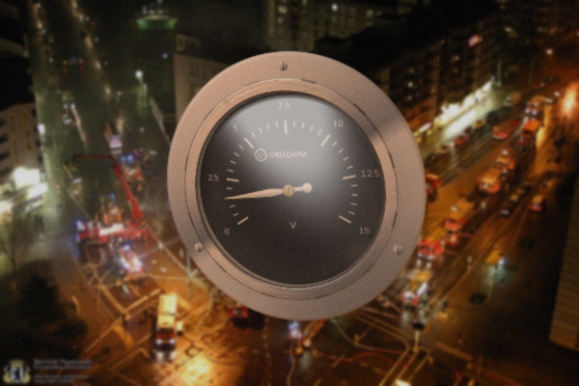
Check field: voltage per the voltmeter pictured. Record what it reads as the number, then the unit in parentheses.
1.5 (V)
